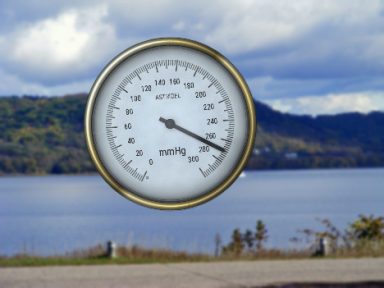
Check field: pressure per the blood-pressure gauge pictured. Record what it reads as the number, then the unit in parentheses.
270 (mmHg)
